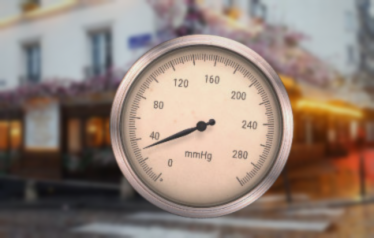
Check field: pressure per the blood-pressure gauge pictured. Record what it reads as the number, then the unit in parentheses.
30 (mmHg)
